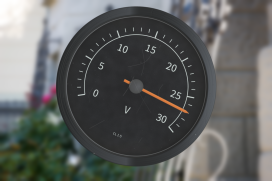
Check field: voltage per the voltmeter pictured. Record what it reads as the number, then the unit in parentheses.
27 (V)
